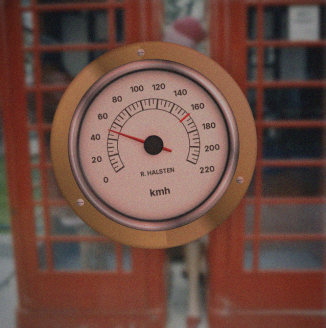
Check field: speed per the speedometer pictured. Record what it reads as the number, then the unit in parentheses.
50 (km/h)
